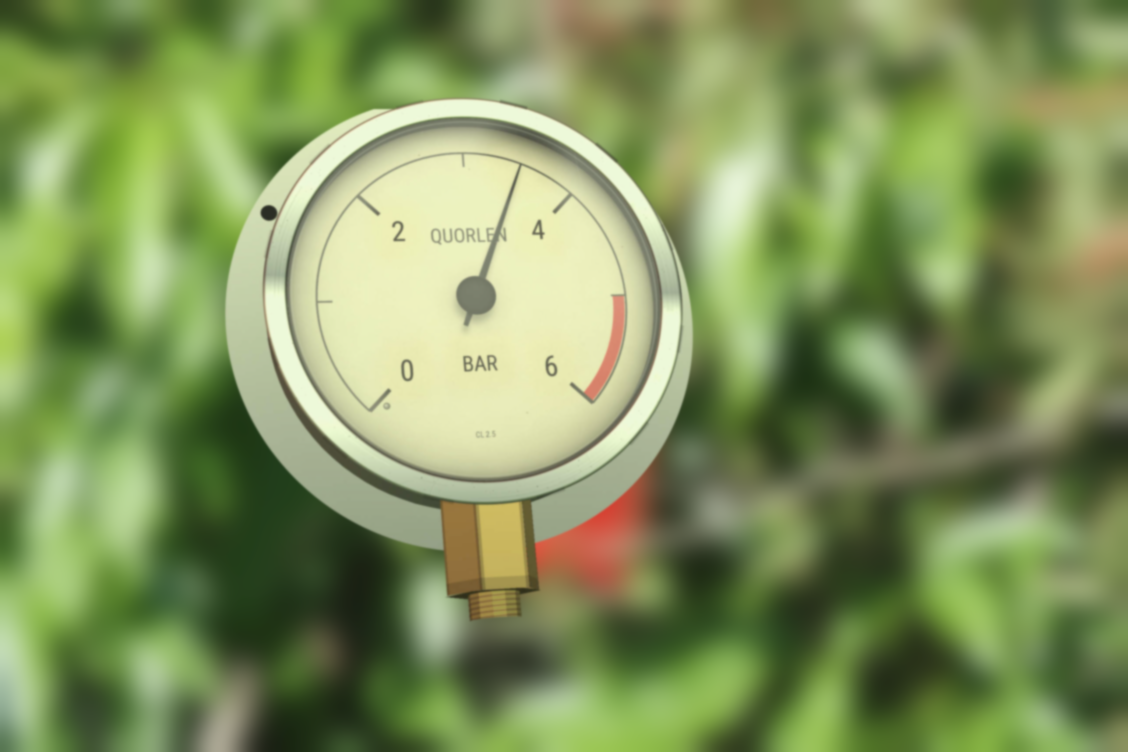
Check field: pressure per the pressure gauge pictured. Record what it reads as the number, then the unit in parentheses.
3.5 (bar)
